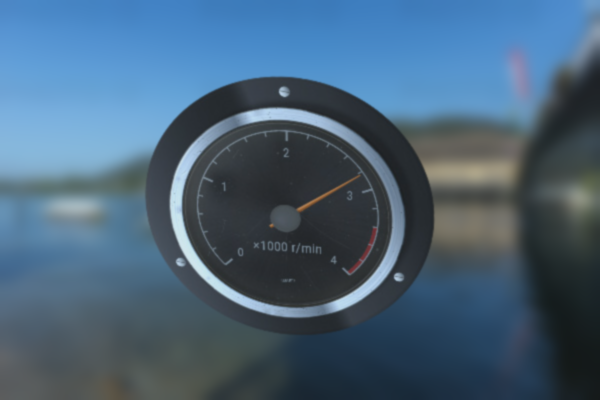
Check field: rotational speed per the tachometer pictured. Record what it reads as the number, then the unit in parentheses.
2800 (rpm)
